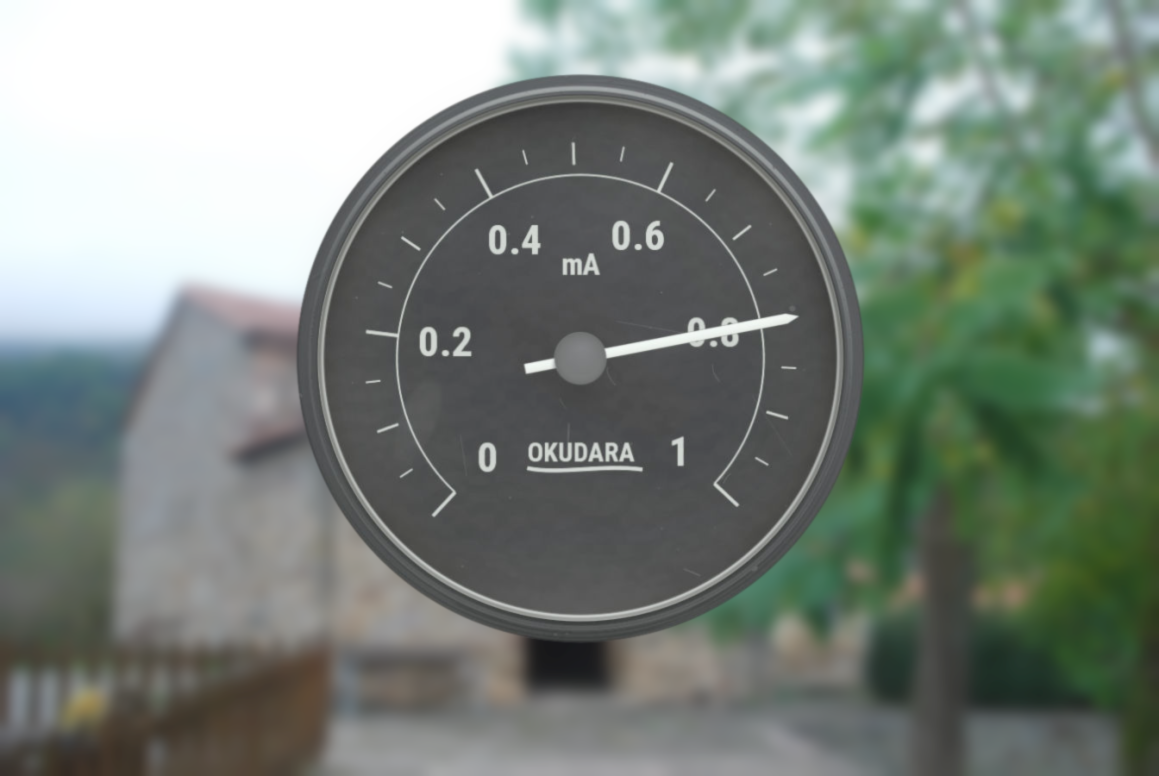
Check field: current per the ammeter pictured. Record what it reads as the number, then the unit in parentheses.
0.8 (mA)
